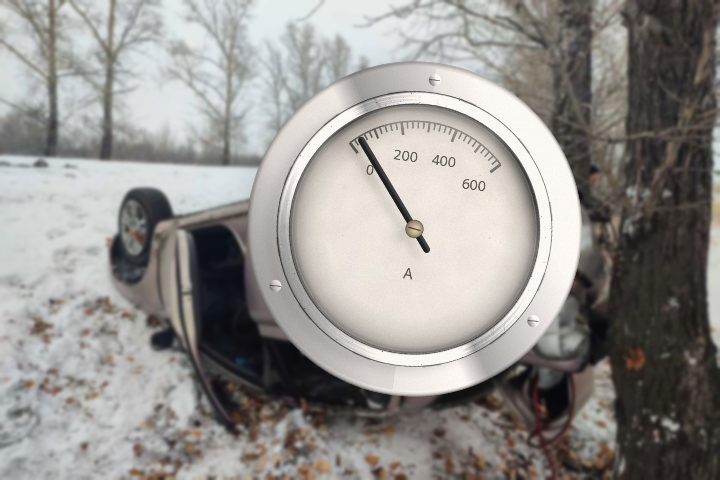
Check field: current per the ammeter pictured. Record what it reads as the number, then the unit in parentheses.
40 (A)
